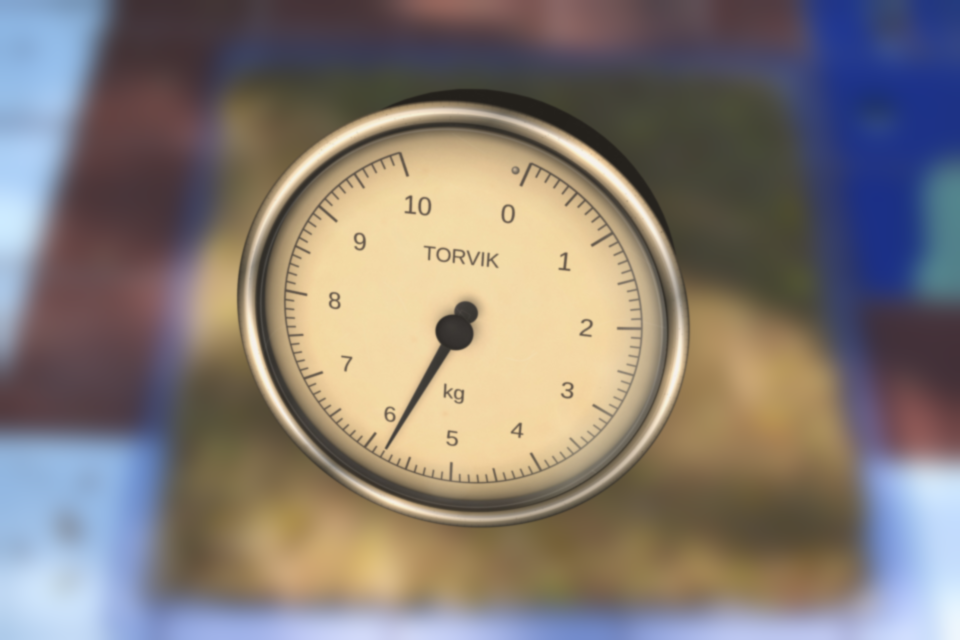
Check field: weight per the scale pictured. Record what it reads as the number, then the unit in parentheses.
5.8 (kg)
